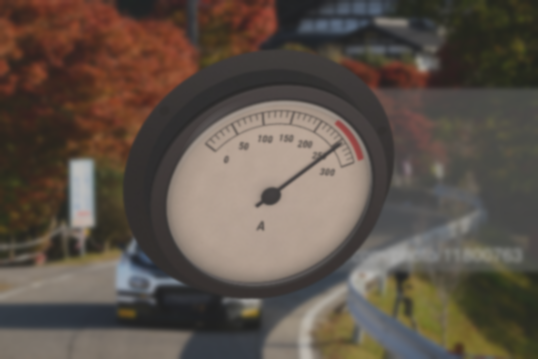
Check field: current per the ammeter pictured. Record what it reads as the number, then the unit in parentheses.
250 (A)
